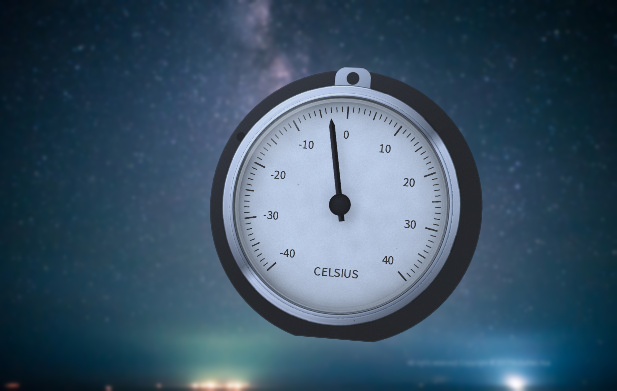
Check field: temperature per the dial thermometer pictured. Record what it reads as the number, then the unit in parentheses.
-3 (°C)
